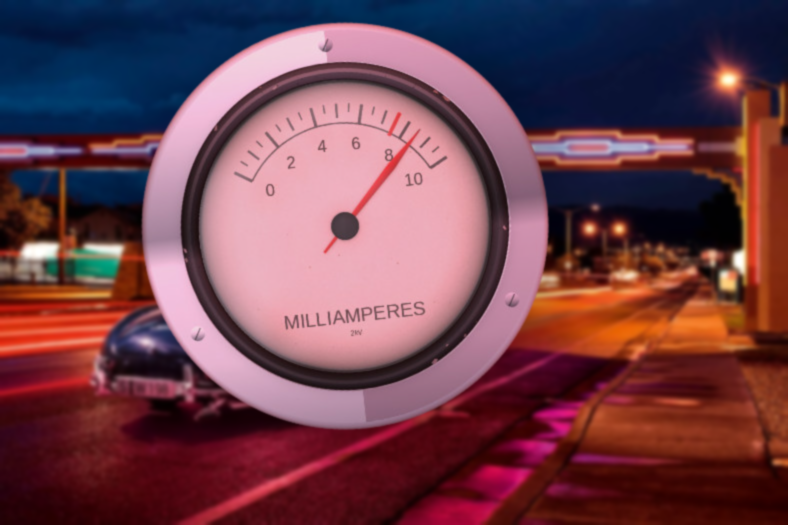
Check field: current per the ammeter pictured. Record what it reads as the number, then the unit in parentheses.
8.5 (mA)
